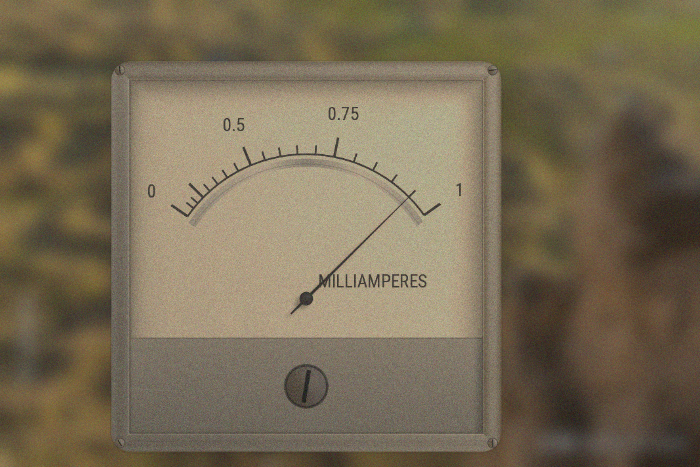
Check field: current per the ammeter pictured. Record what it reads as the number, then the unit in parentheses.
0.95 (mA)
